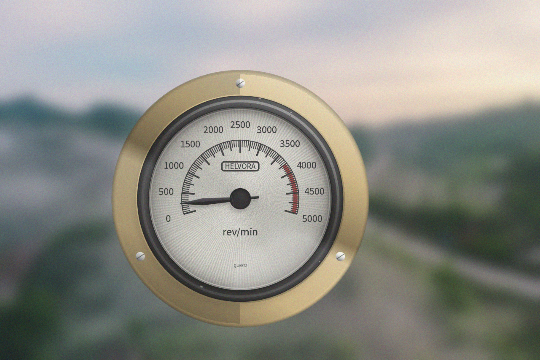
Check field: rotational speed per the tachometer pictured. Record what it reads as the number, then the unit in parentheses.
250 (rpm)
